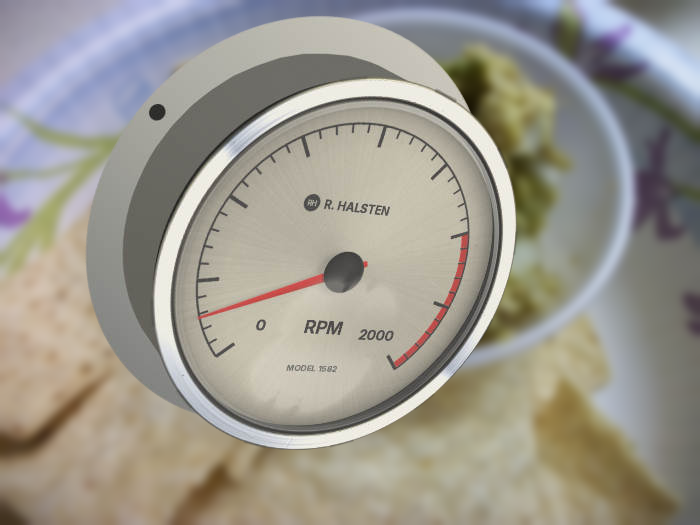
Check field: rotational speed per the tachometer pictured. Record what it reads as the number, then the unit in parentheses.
150 (rpm)
